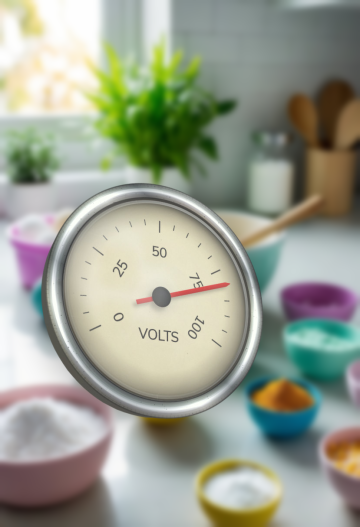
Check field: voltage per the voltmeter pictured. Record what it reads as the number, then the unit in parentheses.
80 (V)
